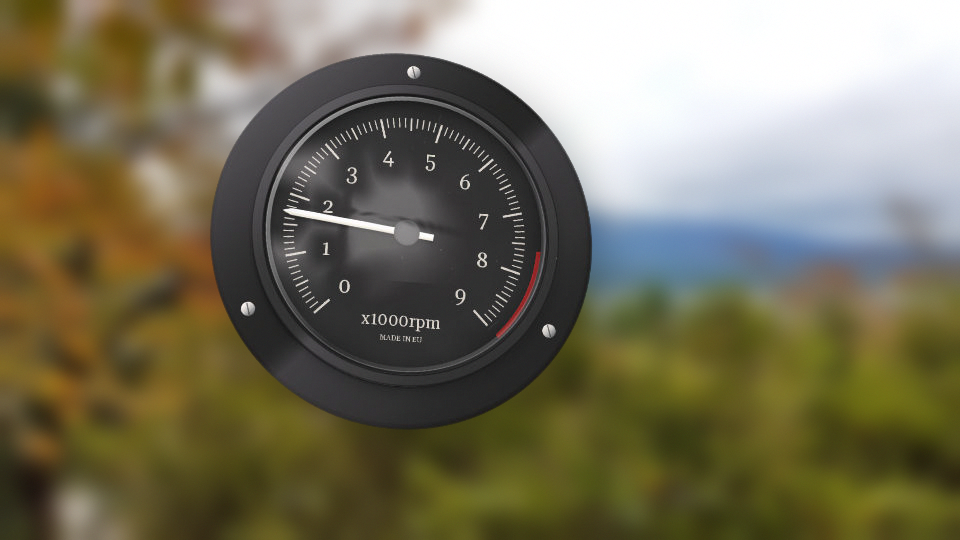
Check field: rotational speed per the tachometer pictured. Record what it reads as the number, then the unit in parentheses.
1700 (rpm)
